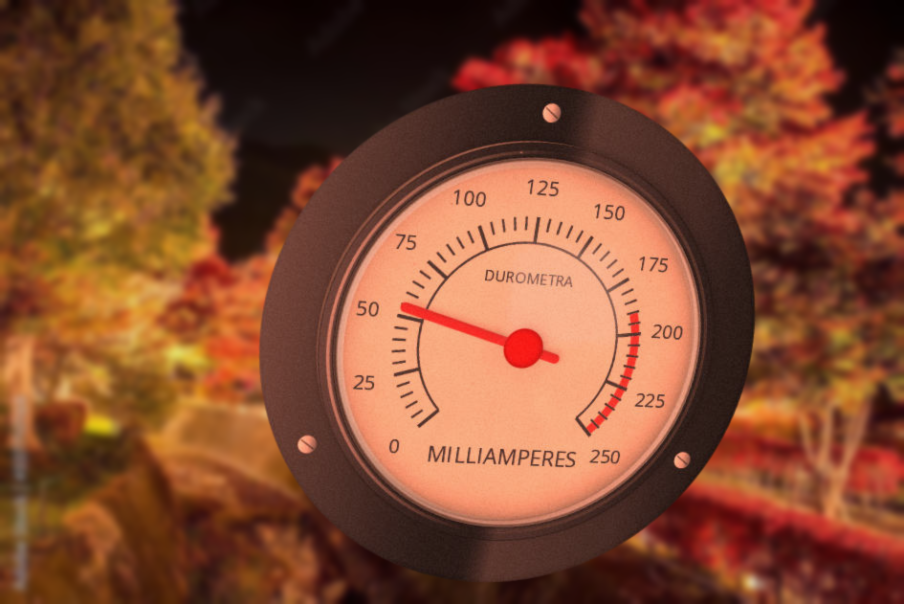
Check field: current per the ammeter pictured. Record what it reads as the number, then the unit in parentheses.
55 (mA)
